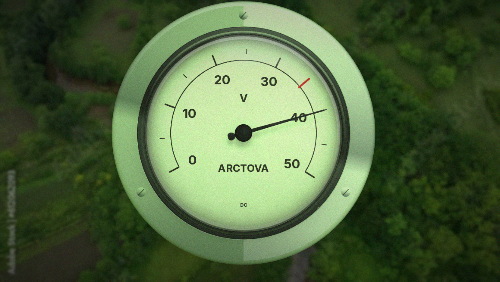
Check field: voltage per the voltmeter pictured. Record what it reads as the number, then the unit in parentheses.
40 (V)
